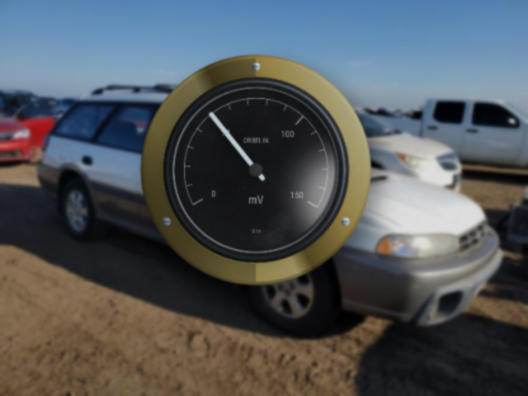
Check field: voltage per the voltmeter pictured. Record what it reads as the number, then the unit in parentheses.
50 (mV)
